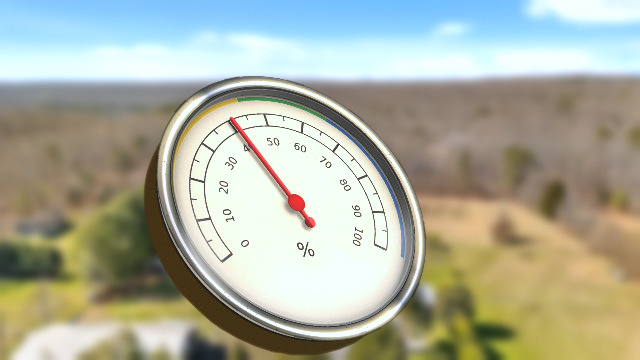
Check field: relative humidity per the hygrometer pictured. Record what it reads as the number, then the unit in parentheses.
40 (%)
